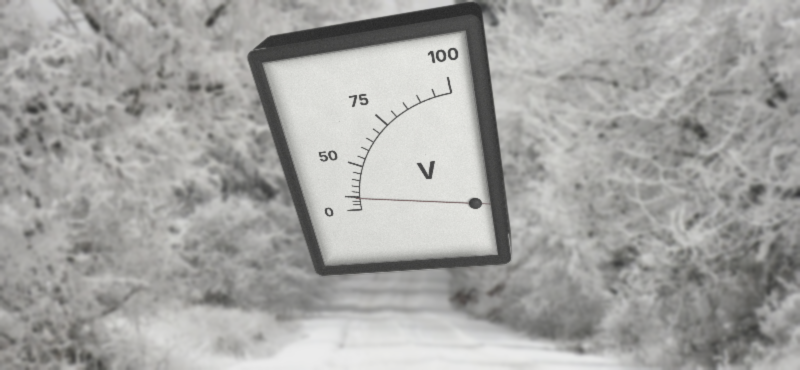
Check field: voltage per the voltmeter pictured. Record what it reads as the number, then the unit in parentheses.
25 (V)
